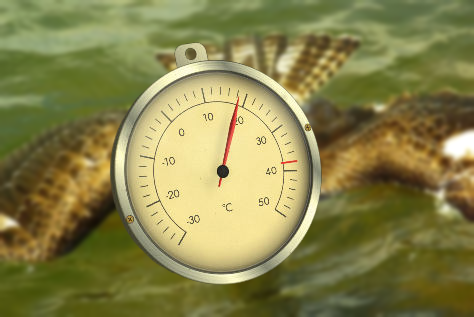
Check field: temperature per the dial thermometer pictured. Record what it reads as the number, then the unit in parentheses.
18 (°C)
